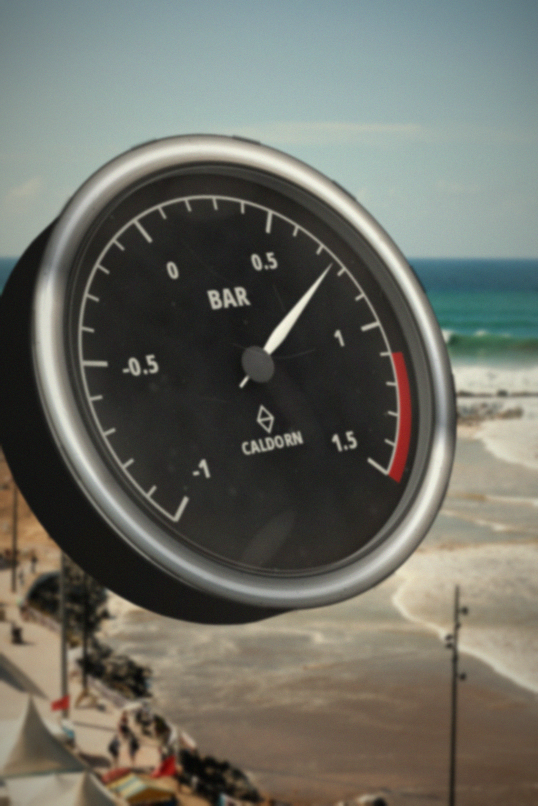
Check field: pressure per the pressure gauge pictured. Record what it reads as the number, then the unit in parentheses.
0.75 (bar)
